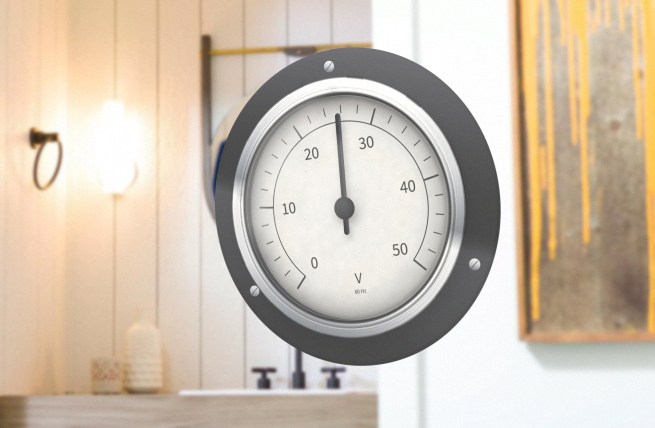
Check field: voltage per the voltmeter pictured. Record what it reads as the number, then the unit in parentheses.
26 (V)
